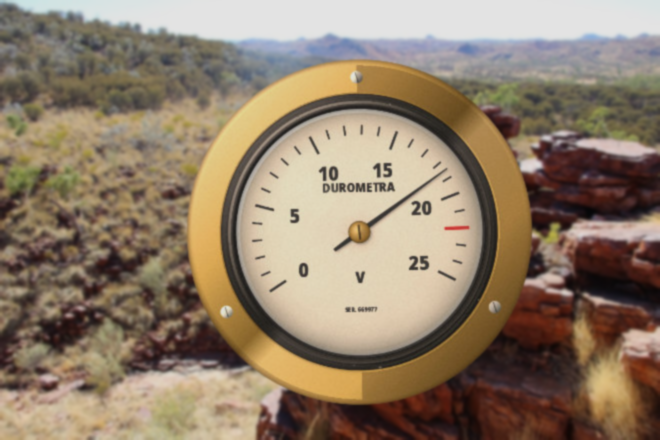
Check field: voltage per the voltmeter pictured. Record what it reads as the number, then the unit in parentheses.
18.5 (V)
